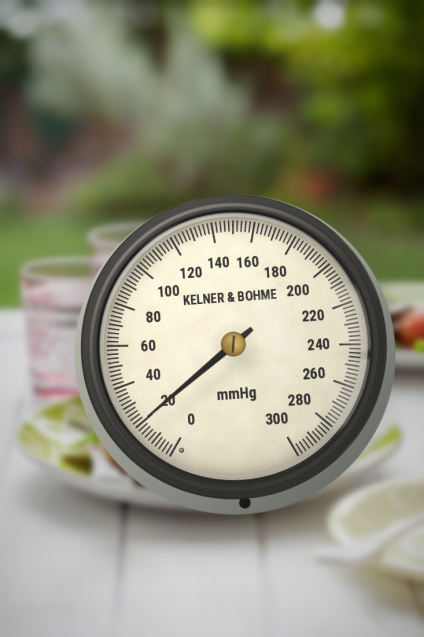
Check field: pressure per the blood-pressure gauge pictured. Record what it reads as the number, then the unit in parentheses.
20 (mmHg)
